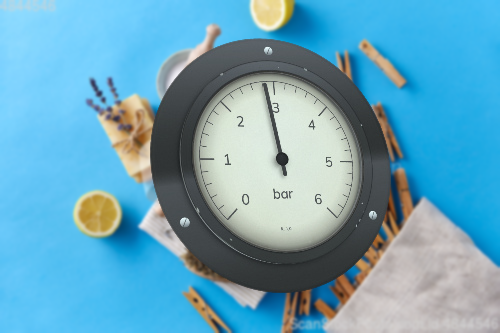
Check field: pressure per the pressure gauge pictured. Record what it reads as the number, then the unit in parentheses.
2.8 (bar)
